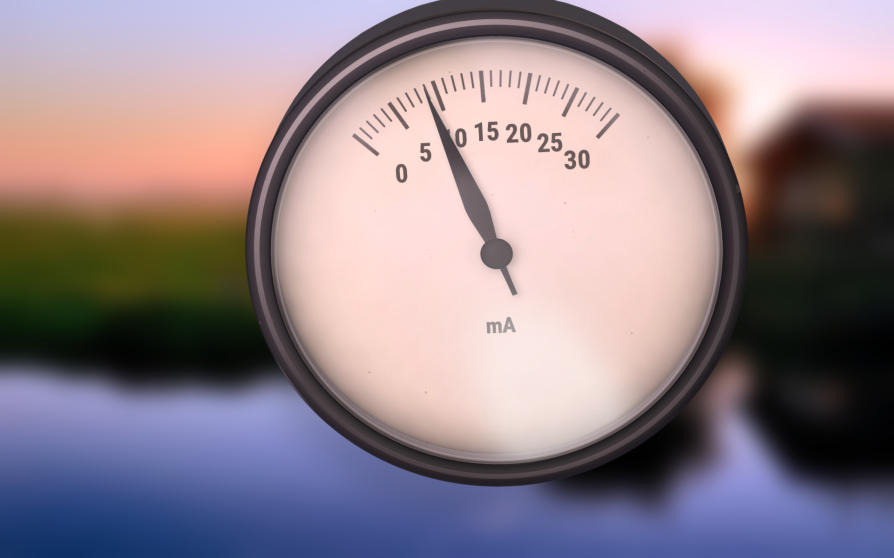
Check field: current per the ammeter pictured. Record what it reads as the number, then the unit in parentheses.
9 (mA)
